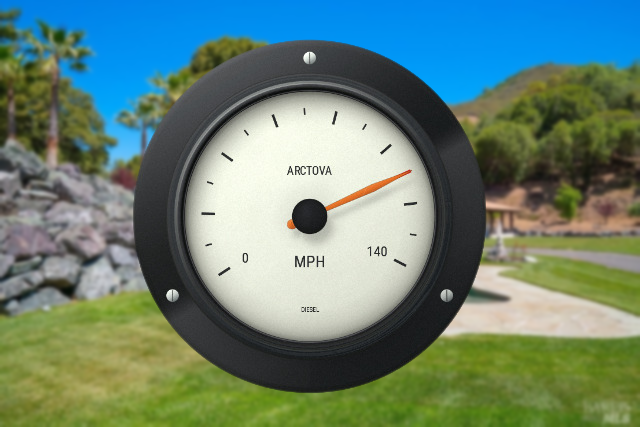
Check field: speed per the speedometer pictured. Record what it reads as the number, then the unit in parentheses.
110 (mph)
